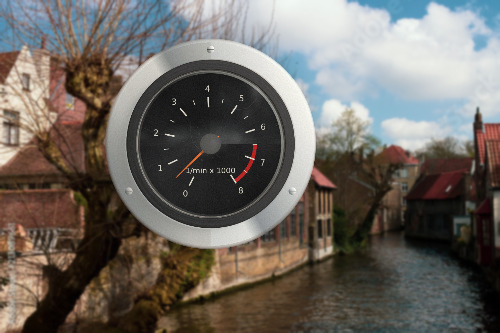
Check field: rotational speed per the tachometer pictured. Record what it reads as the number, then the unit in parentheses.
500 (rpm)
